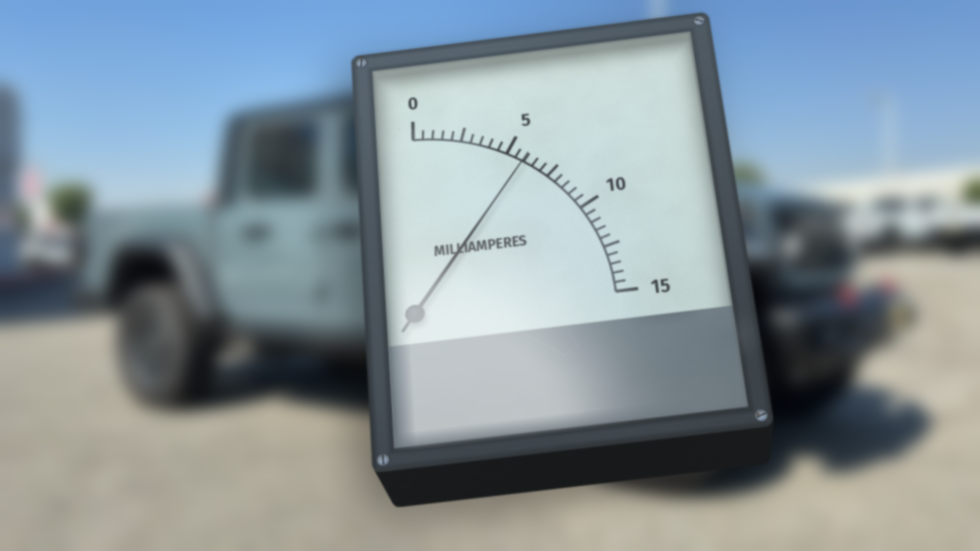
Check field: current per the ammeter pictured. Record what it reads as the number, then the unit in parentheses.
6 (mA)
